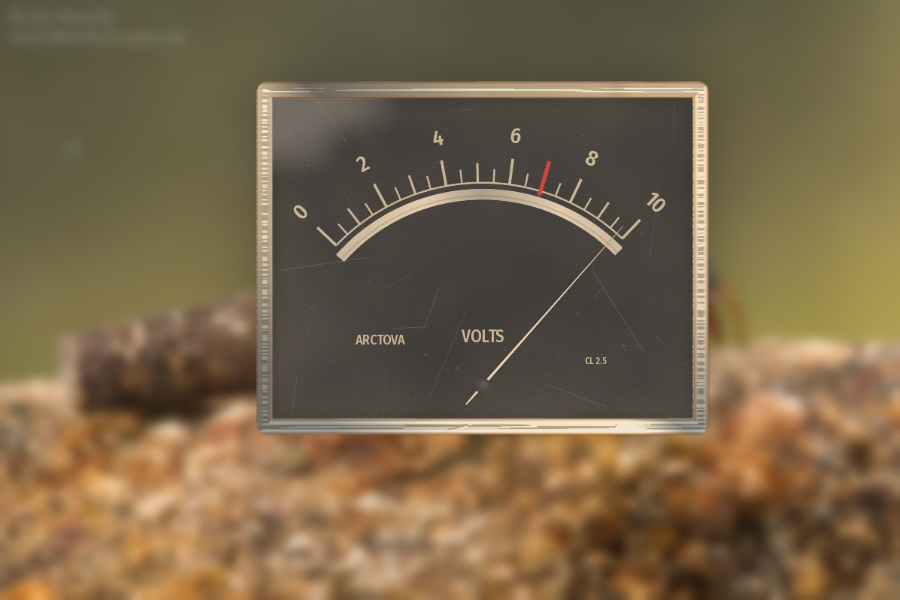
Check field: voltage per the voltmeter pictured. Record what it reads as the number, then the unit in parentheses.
9.75 (V)
